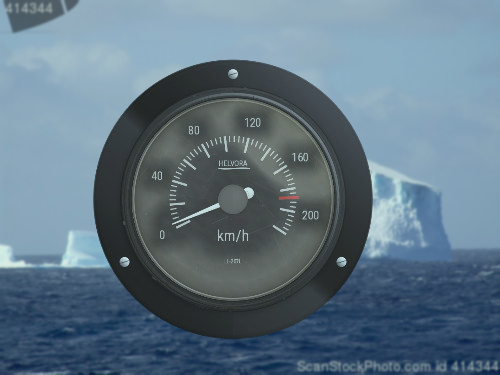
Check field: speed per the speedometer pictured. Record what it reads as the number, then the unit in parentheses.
4 (km/h)
